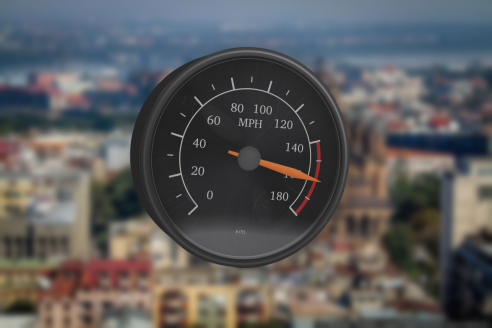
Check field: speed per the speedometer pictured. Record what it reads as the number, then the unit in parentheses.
160 (mph)
